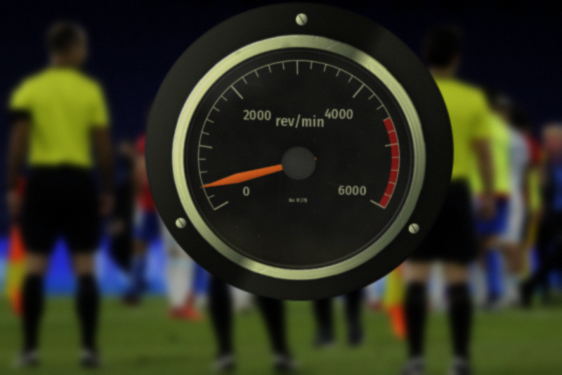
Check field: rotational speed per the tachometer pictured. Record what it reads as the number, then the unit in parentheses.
400 (rpm)
